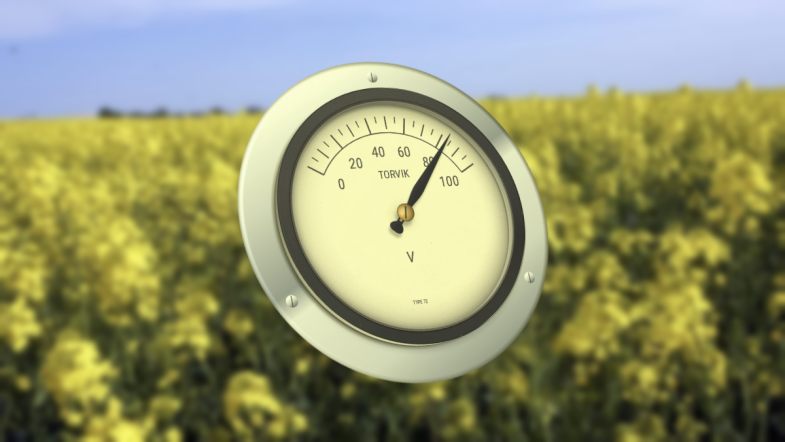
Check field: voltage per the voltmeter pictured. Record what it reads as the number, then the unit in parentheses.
82.5 (V)
